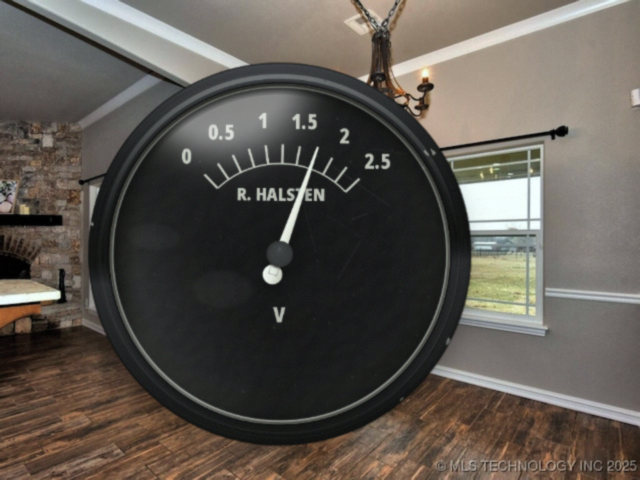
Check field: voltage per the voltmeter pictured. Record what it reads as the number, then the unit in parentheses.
1.75 (V)
